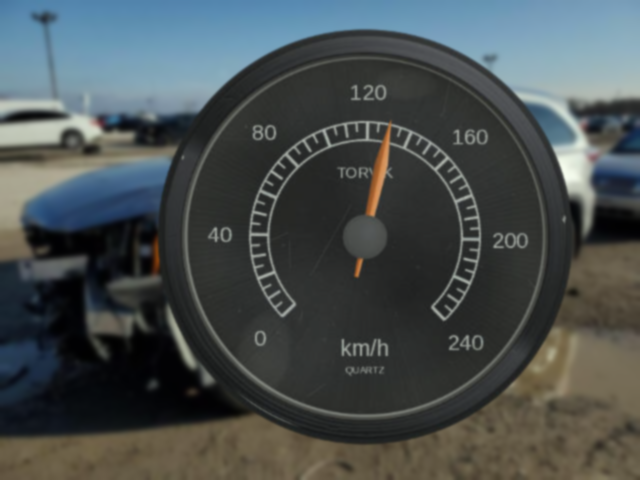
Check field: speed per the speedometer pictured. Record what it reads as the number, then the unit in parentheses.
130 (km/h)
